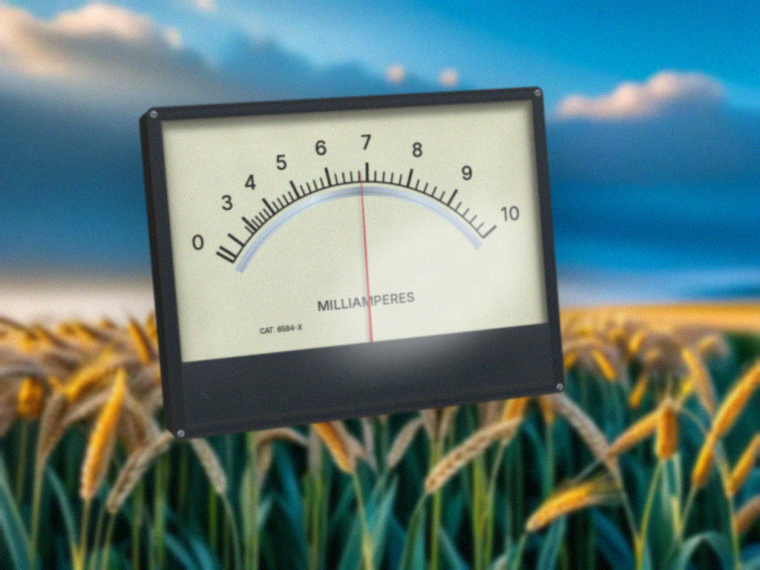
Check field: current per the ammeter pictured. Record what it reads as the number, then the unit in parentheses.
6.8 (mA)
